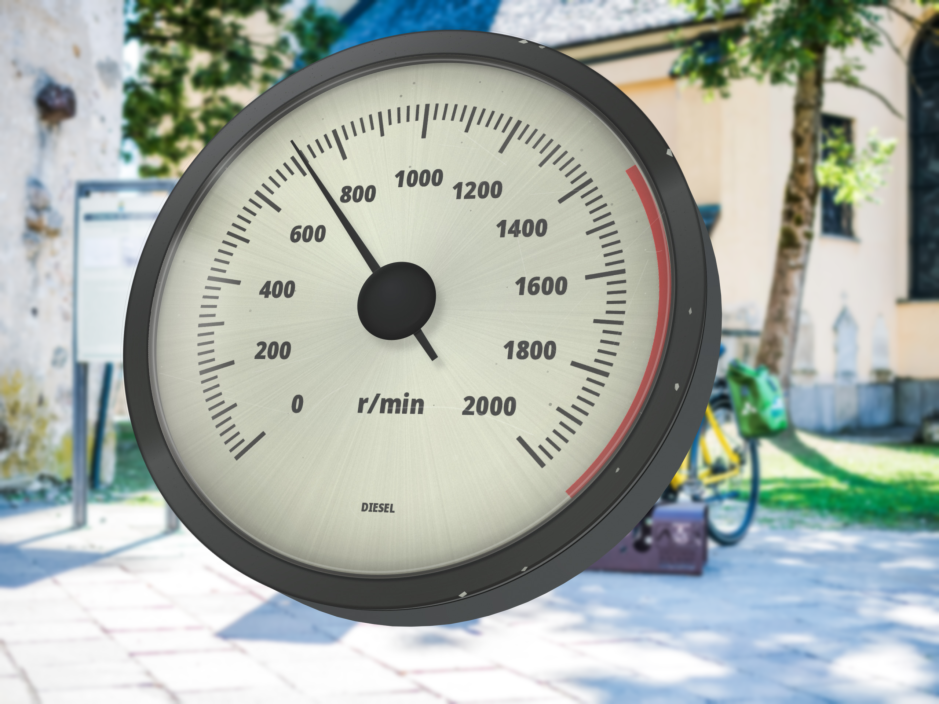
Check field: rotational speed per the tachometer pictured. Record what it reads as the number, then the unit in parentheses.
720 (rpm)
